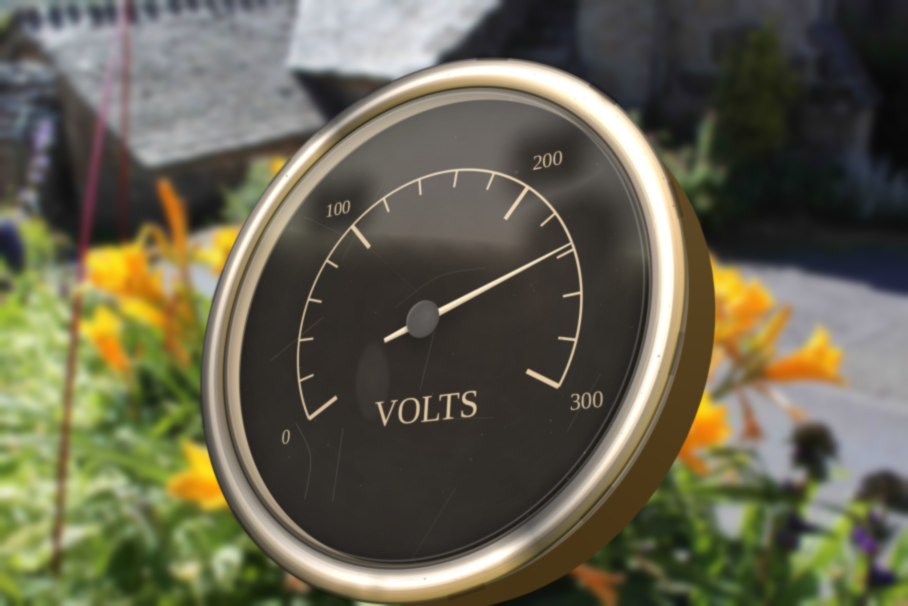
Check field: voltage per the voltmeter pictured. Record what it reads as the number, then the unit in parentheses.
240 (V)
